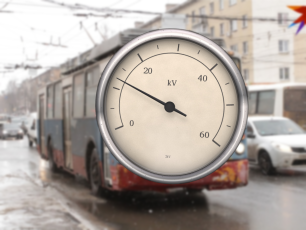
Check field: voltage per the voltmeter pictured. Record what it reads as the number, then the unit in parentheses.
12.5 (kV)
